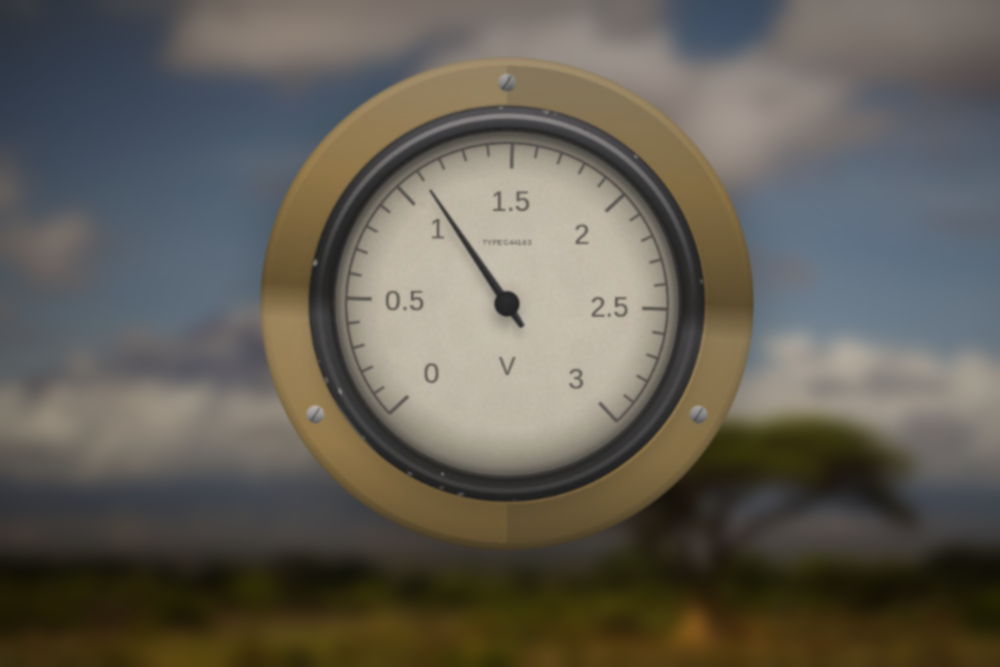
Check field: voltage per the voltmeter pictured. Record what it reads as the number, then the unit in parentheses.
1.1 (V)
